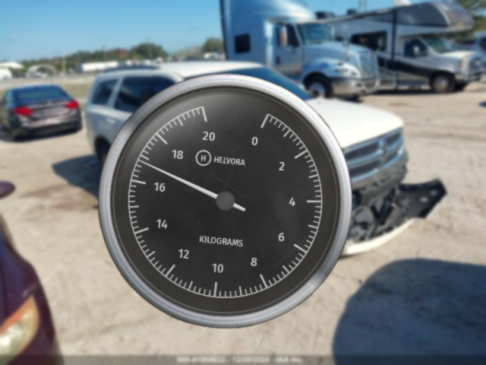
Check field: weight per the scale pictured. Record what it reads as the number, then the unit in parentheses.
16.8 (kg)
